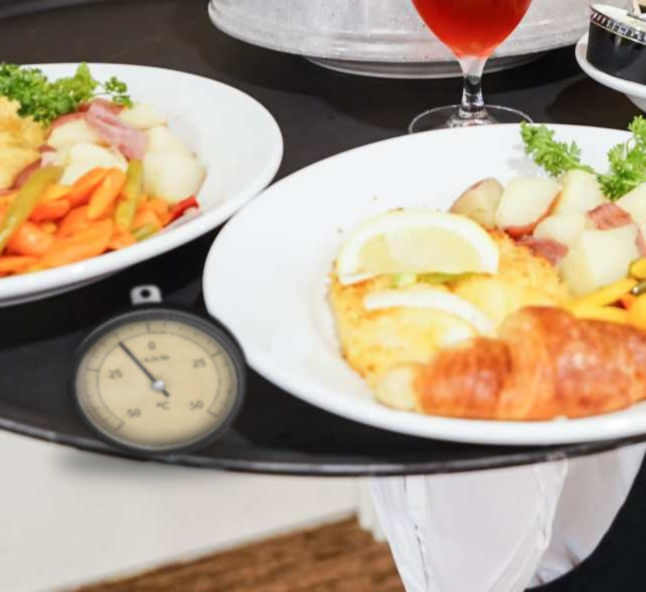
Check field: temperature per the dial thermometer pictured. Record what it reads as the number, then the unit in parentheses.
-10 (°C)
